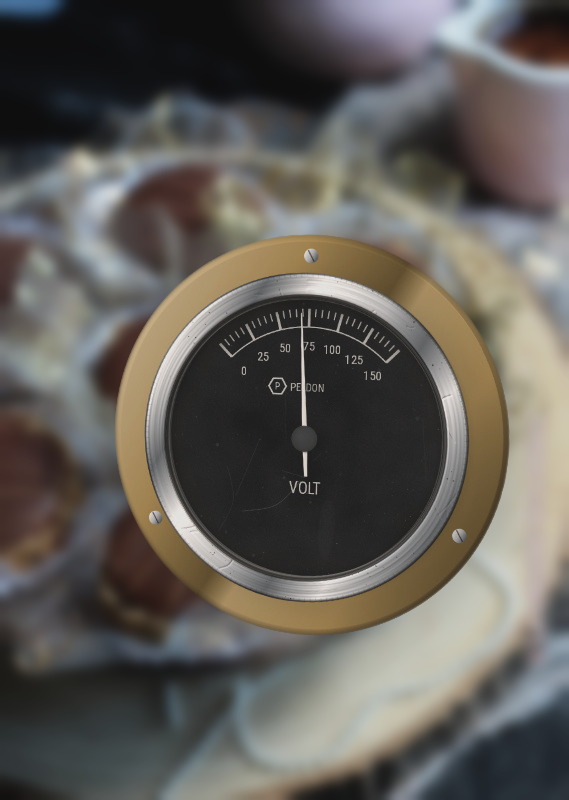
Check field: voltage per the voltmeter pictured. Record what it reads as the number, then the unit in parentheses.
70 (V)
